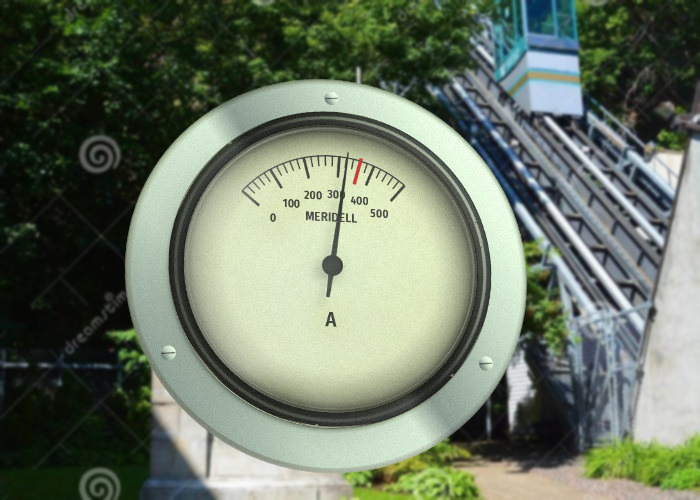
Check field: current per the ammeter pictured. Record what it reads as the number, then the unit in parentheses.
320 (A)
